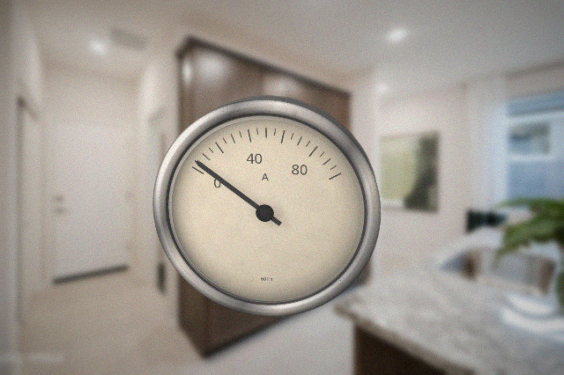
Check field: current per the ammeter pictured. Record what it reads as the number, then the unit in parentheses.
5 (A)
